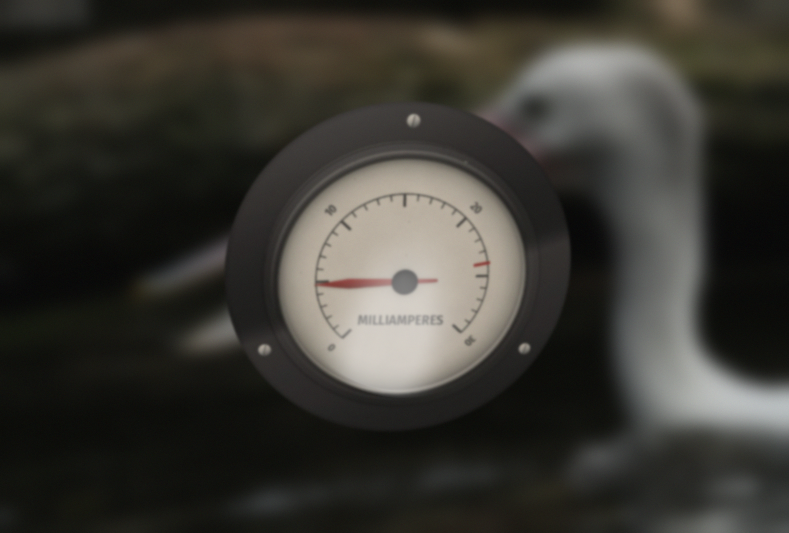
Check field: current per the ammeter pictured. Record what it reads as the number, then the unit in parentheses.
5 (mA)
